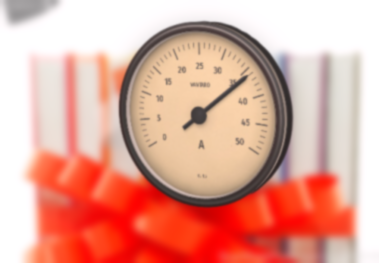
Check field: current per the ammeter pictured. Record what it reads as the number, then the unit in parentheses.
36 (A)
